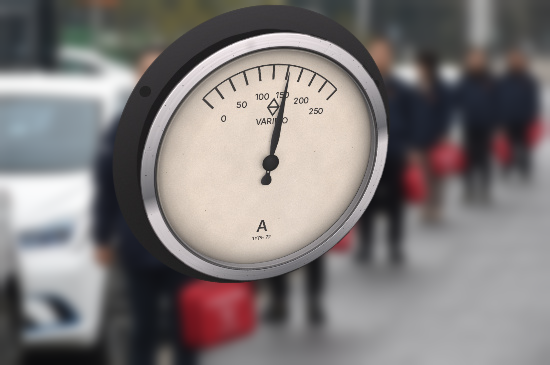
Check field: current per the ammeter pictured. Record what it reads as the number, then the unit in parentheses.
150 (A)
